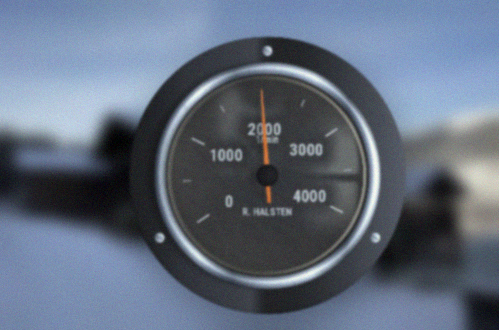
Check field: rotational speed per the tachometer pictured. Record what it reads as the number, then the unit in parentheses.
2000 (rpm)
